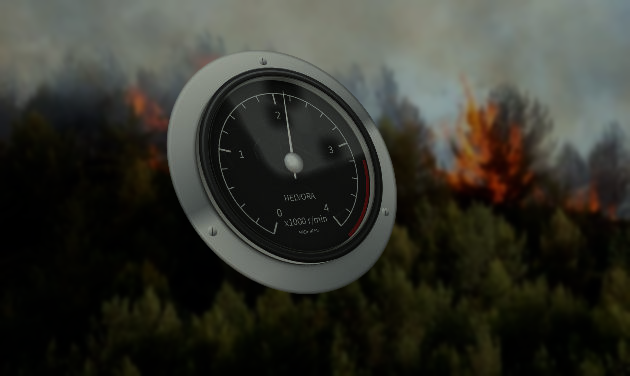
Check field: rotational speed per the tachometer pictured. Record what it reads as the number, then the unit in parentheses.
2100 (rpm)
